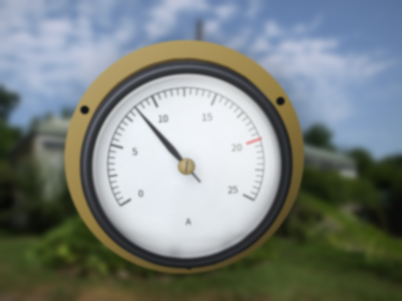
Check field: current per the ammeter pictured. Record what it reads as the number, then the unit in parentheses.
8.5 (A)
